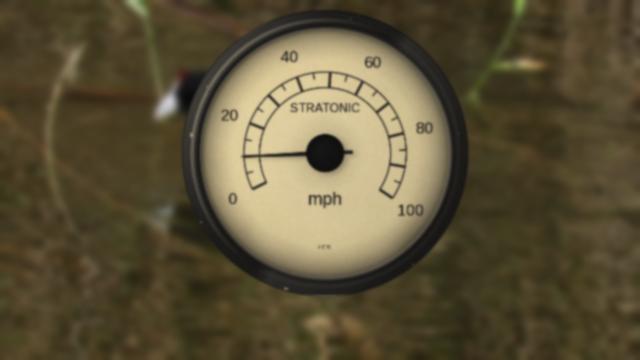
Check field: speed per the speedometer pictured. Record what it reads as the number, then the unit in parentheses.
10 (mph)
